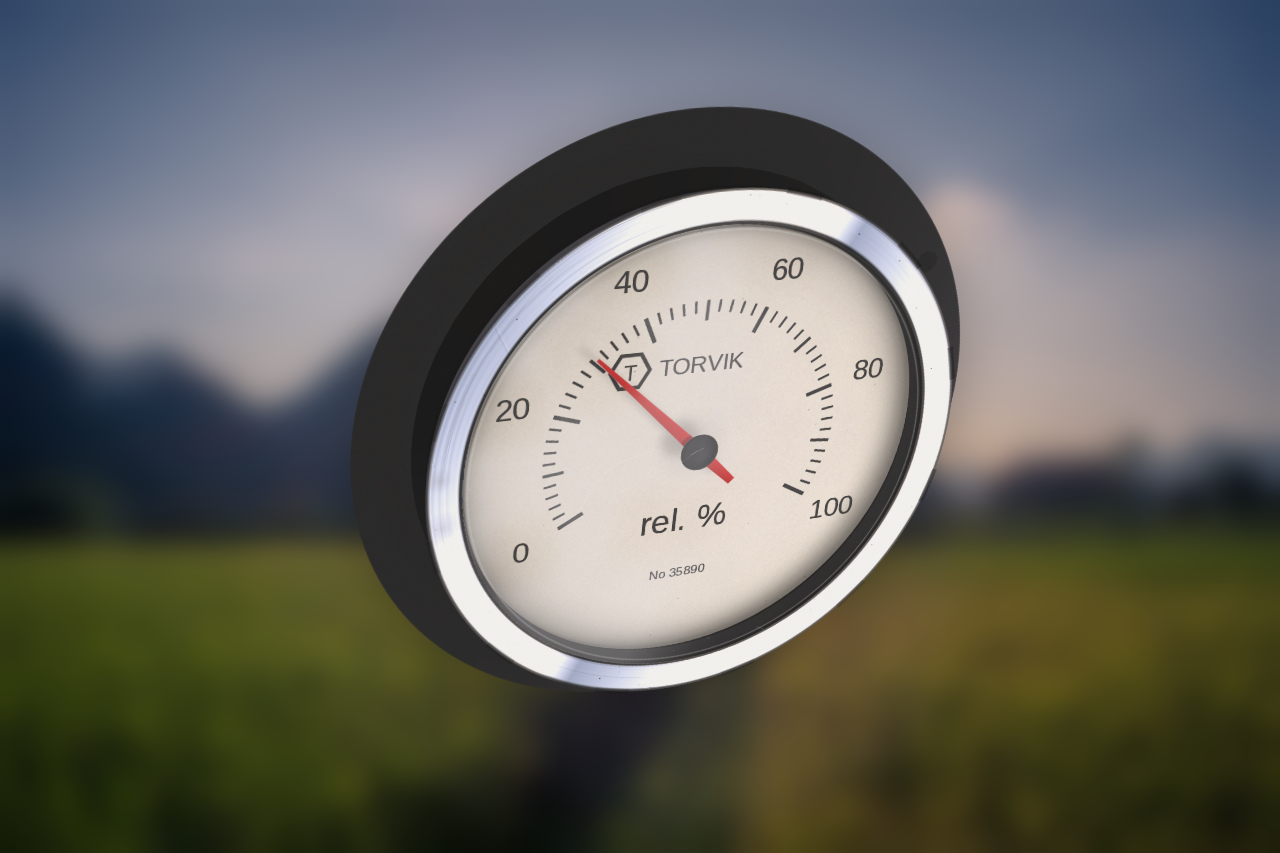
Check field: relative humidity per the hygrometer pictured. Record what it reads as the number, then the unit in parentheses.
31 (%)
